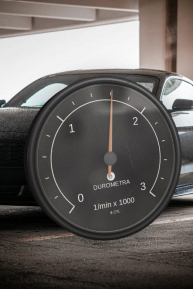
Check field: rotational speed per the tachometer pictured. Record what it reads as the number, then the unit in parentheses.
1600 (rpm)
